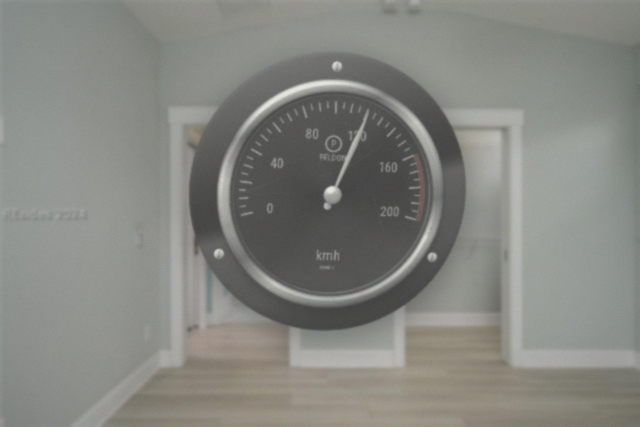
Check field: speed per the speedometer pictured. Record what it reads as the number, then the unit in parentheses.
120 (km/h)
